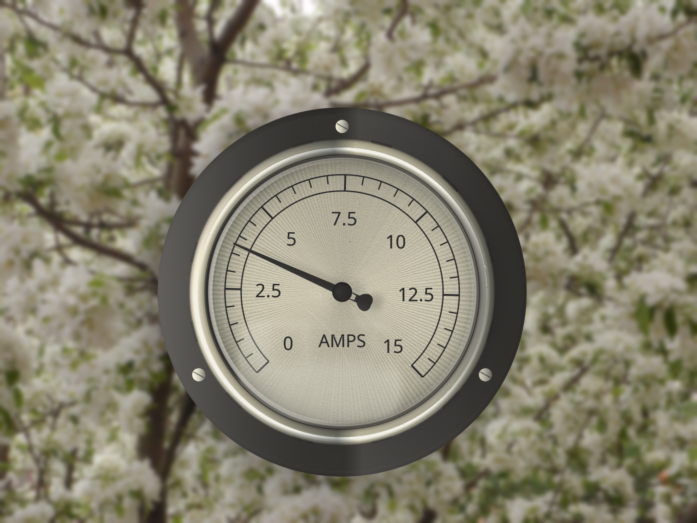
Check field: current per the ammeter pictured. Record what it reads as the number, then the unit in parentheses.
3.75 (A)
